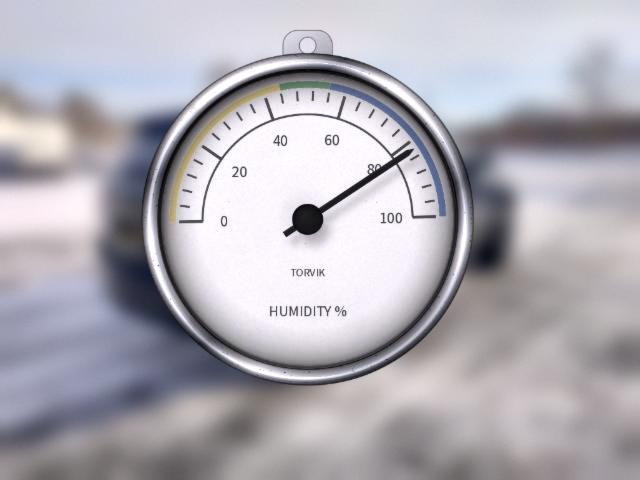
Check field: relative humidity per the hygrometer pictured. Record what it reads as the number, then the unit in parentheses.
82 (%)
